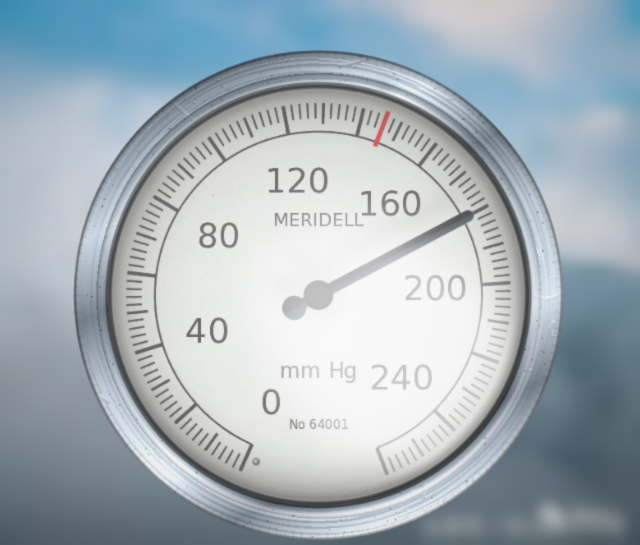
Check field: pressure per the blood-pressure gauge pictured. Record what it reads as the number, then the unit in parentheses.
180 (mmHg)
